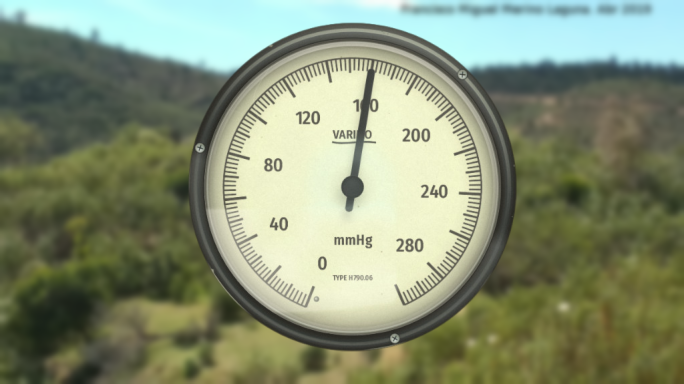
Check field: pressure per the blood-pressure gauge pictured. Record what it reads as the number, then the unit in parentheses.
160 (mmHg)
